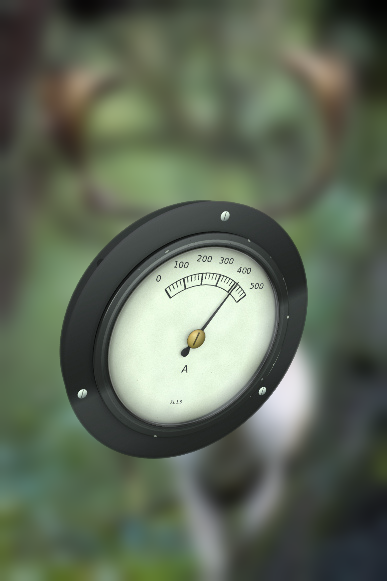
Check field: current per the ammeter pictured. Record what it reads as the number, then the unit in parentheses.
400 (A)
